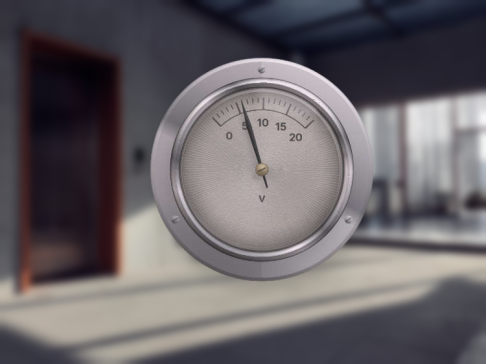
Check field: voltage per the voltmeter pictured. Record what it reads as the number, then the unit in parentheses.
6 (V)
